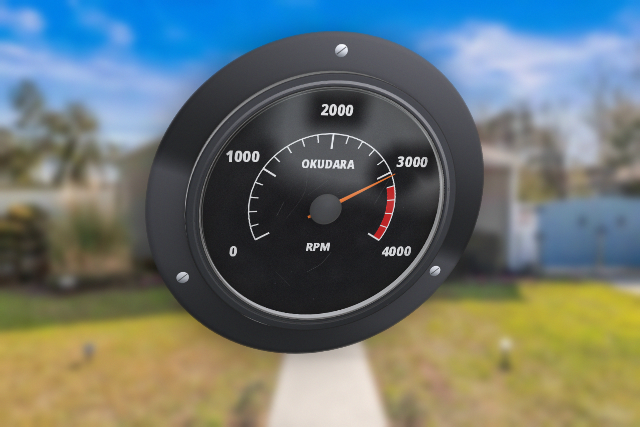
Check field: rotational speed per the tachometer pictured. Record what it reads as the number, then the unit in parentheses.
3000 (rpm)
